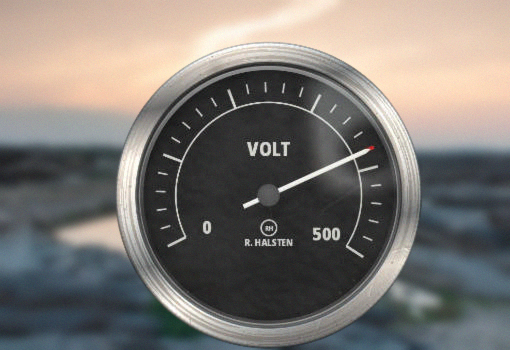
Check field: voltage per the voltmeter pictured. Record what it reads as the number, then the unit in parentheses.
380 (V)
